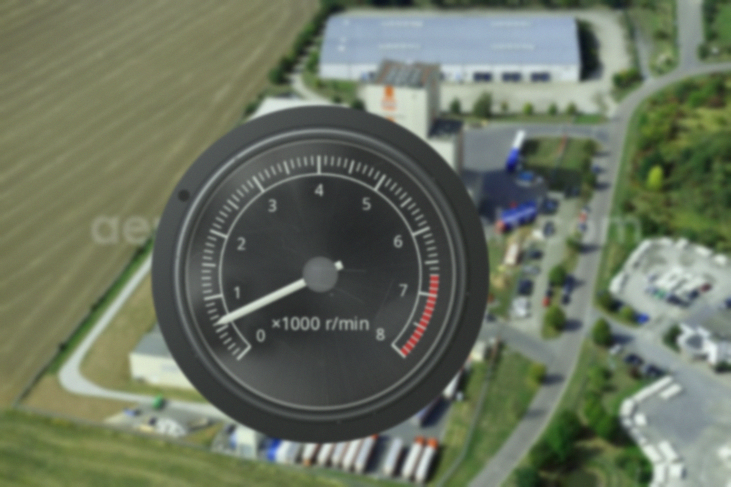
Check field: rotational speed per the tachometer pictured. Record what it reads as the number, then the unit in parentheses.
600 (rpm)
